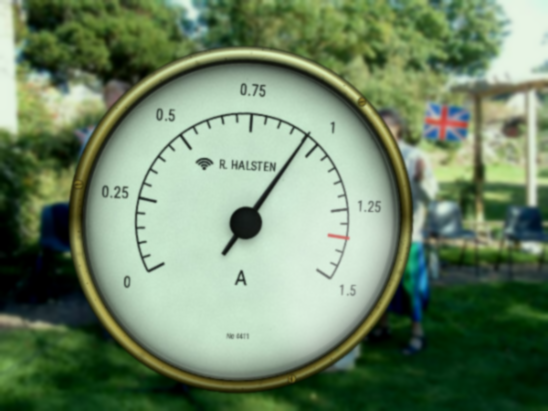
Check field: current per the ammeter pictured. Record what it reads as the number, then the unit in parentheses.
0.95 (A)
